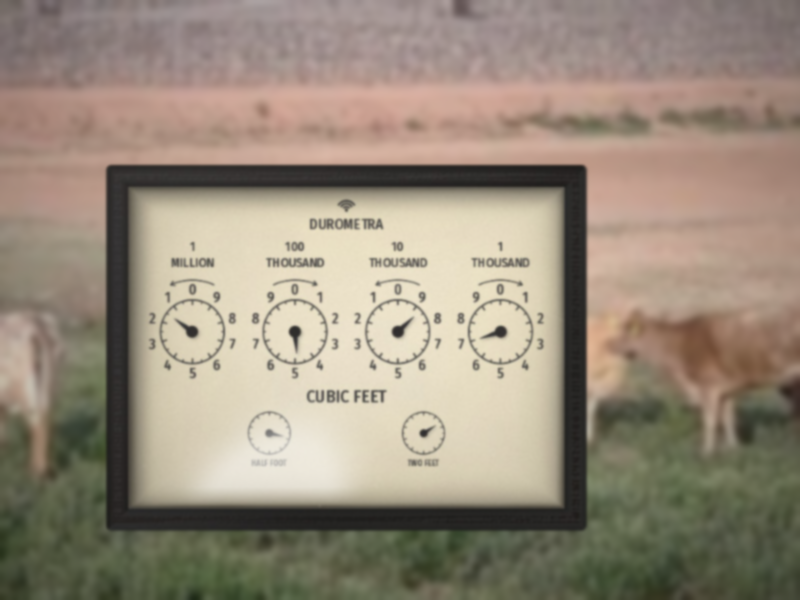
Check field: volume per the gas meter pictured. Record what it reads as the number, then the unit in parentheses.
148700 (ft³)
